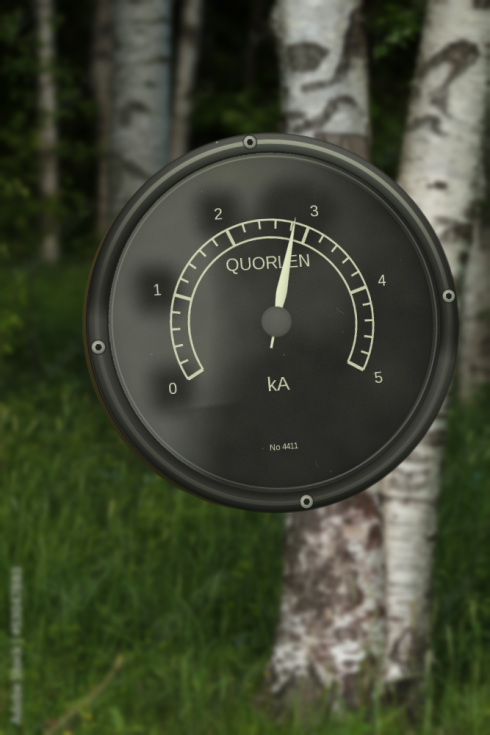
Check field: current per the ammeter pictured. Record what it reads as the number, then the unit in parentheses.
2.8 (kA)
